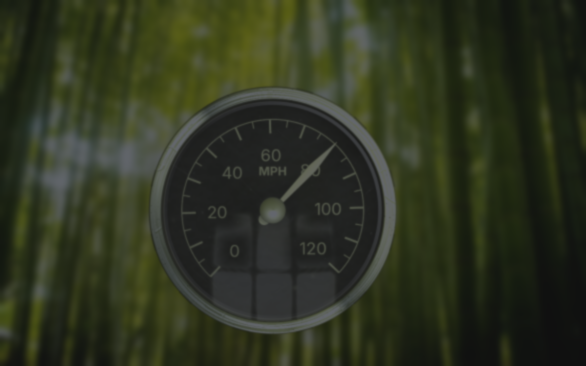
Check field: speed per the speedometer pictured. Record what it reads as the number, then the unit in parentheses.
80 (mph)
